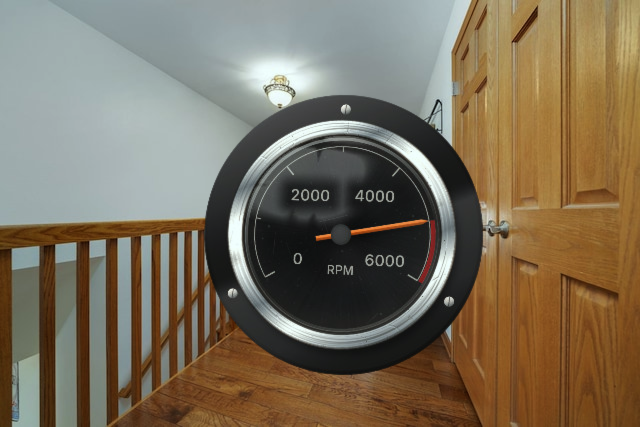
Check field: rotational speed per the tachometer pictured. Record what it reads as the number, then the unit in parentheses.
5000 (rpm)
